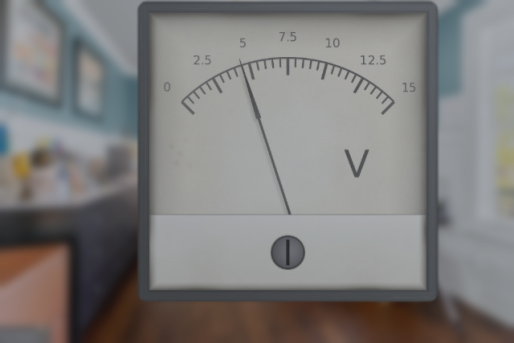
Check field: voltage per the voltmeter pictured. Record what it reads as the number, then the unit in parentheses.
4.5 (V)
